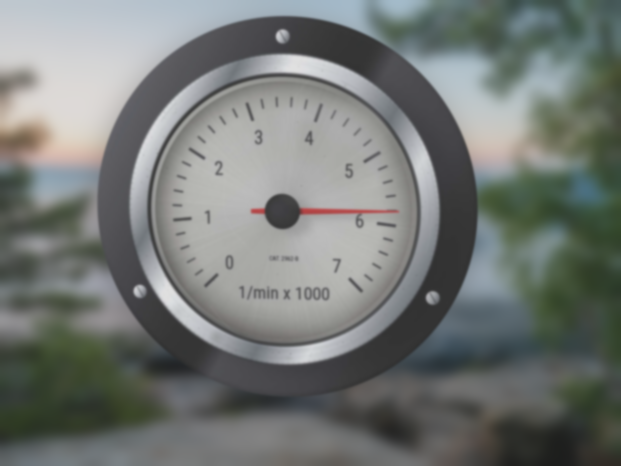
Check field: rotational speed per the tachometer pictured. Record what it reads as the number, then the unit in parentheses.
5800 (rpm)
